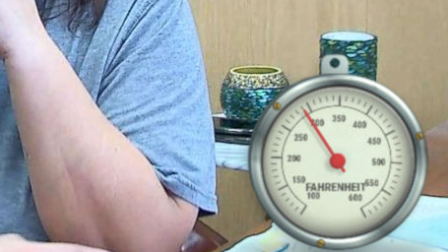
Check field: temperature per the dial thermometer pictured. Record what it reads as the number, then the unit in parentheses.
290 (°F)
